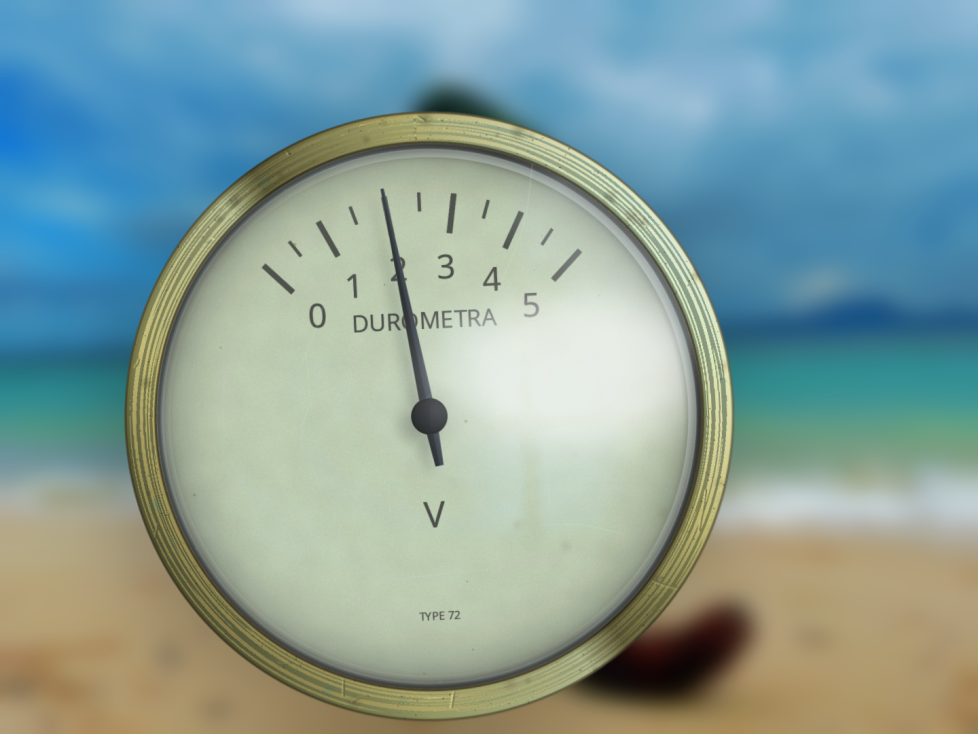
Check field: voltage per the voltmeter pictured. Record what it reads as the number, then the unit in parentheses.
2 (V)
